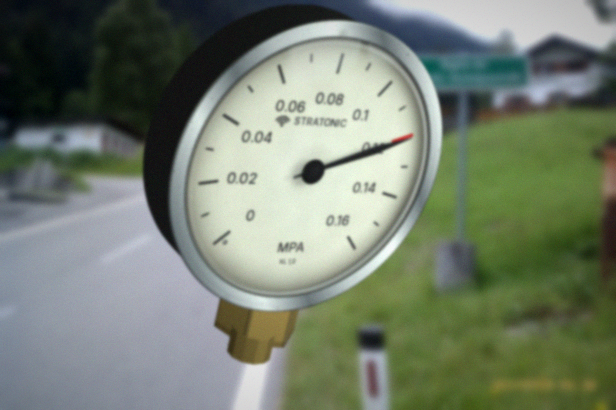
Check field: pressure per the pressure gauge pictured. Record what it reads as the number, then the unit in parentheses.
0.12 (MPa)
